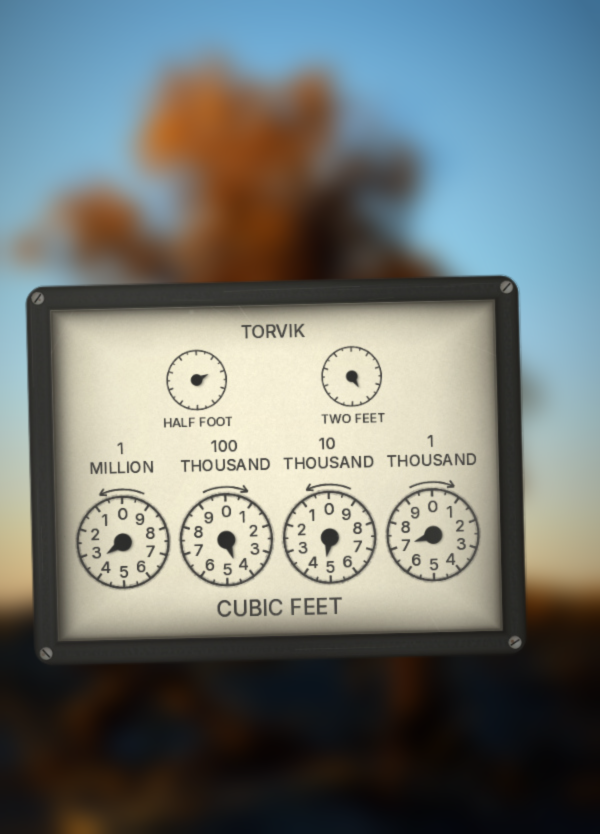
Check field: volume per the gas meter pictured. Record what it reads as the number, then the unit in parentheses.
344700 (ft³)
